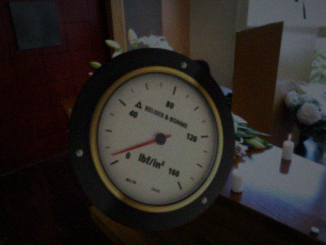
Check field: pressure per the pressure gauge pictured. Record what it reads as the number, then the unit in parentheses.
5 (psi)
